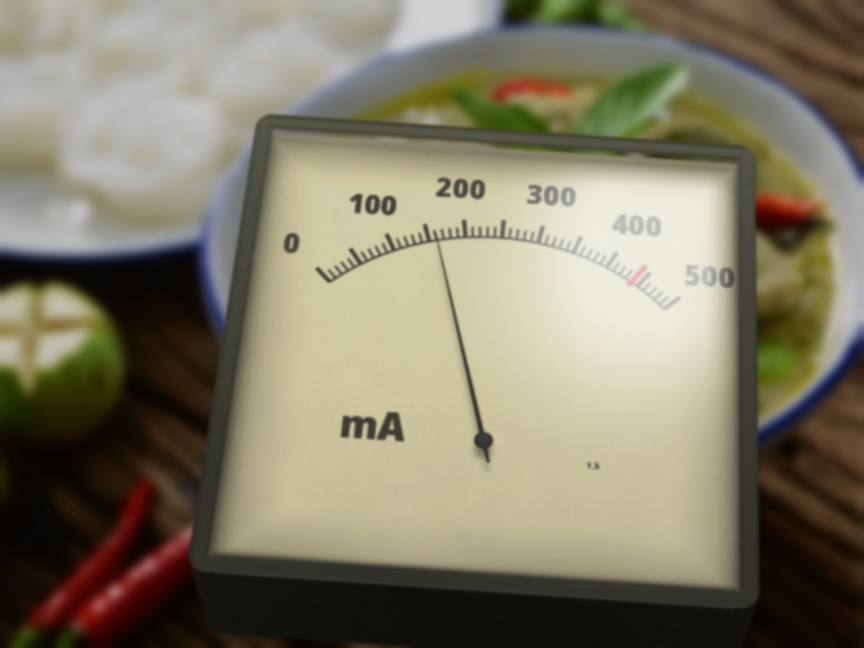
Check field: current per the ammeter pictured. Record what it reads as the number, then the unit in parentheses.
160 (mA)
